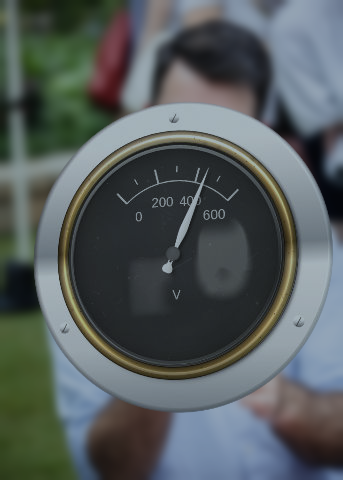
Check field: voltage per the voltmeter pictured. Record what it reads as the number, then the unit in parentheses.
450 (V)
